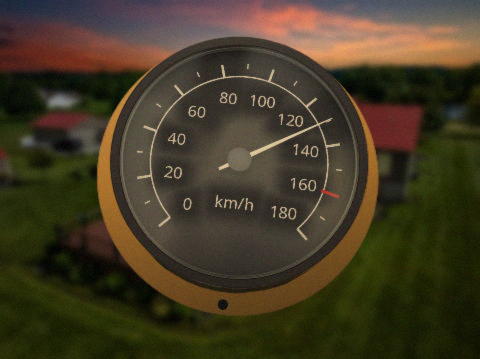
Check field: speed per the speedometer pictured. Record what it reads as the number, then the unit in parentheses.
130 (km/h)
